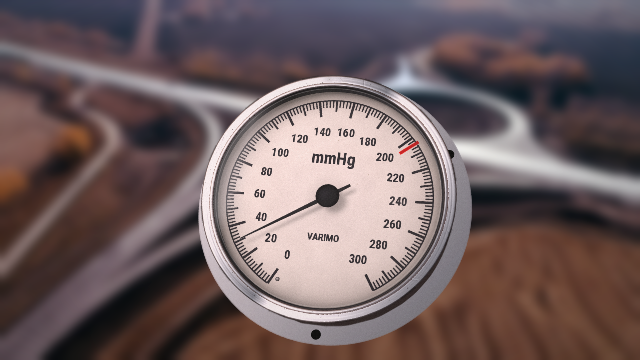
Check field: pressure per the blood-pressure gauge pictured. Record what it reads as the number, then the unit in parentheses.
30 (mmHg)
